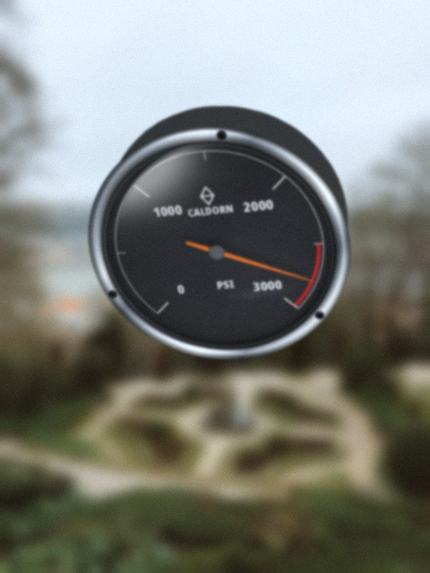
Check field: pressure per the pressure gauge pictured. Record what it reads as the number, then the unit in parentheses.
2750 (psi)
